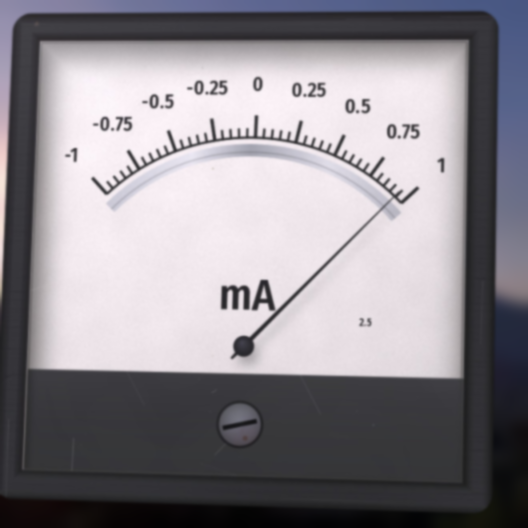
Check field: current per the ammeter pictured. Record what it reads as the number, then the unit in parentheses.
0.95 (mA)
